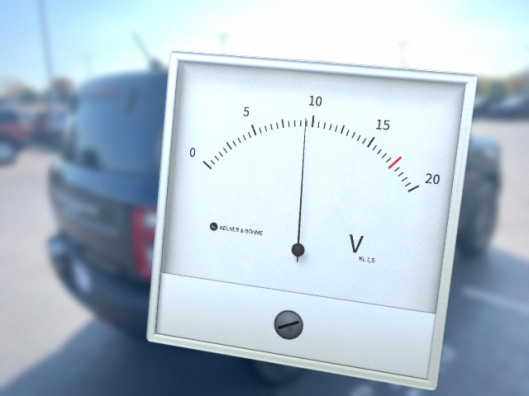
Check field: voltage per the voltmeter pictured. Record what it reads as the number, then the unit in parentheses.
9.5 (V)
